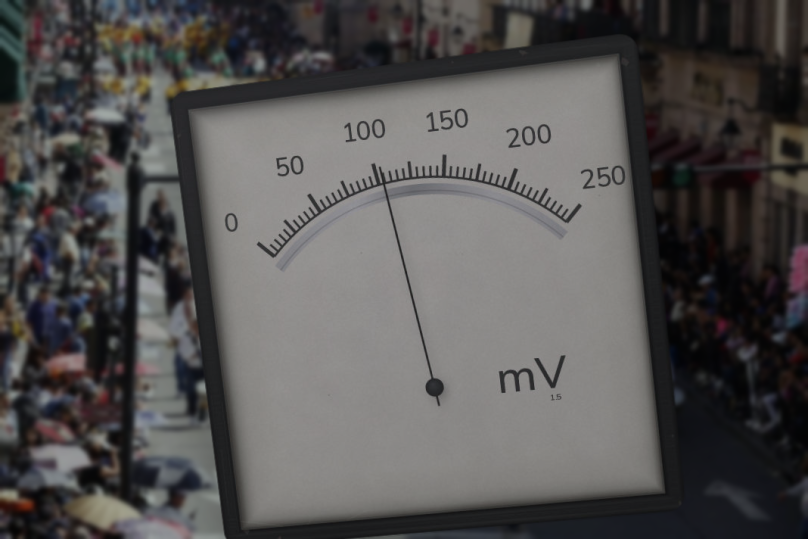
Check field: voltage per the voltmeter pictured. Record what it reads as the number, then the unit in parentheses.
105 (mV)
